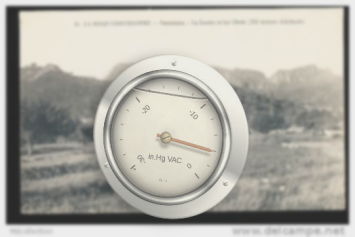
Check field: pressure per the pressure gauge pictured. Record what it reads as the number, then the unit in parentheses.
-4 (inHg)
